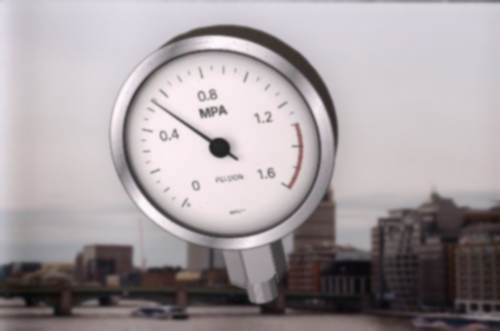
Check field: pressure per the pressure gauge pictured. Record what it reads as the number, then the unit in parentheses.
0.55 (MPa)
